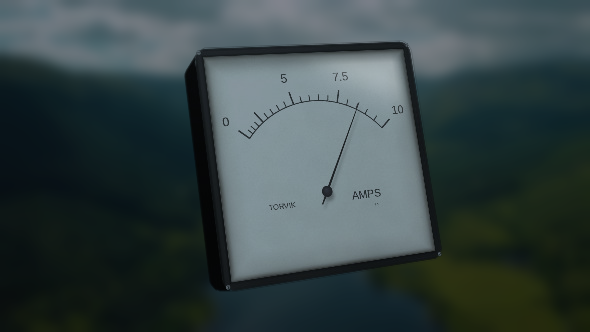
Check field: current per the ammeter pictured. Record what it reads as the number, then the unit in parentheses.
8.5 (A)
